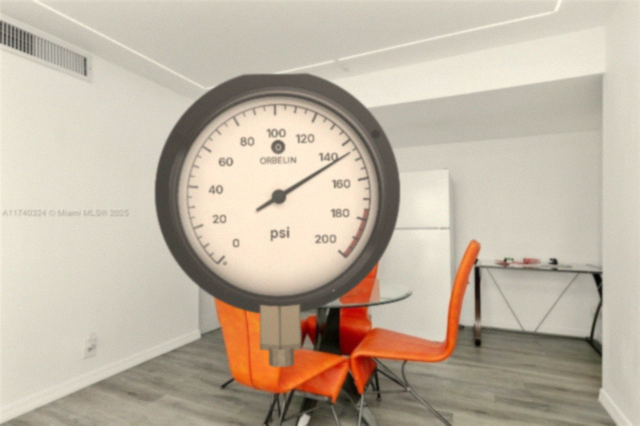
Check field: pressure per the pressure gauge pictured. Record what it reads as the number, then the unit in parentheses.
145 (psi)
